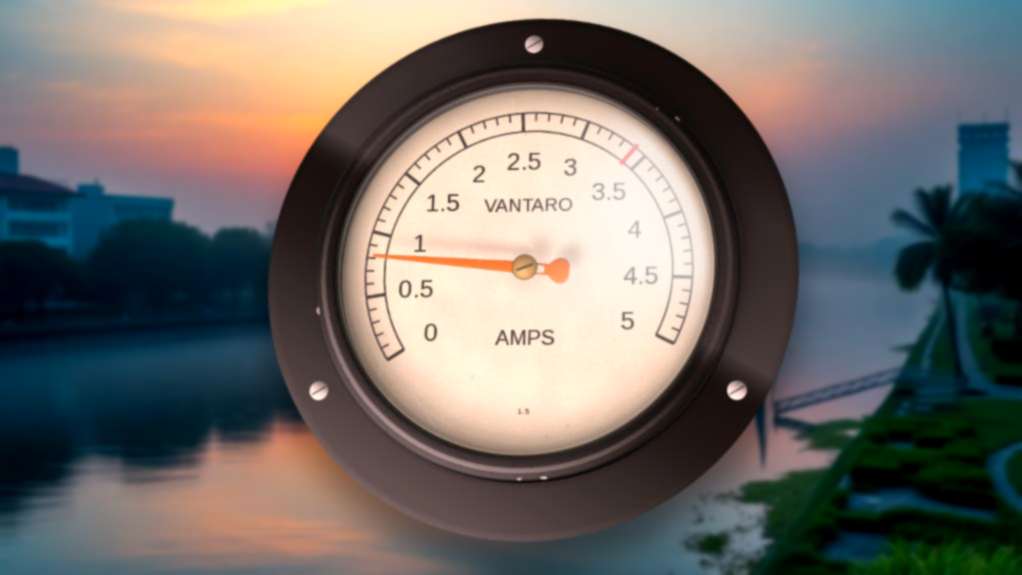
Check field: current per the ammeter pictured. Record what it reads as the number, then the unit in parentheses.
0.8 (A)
